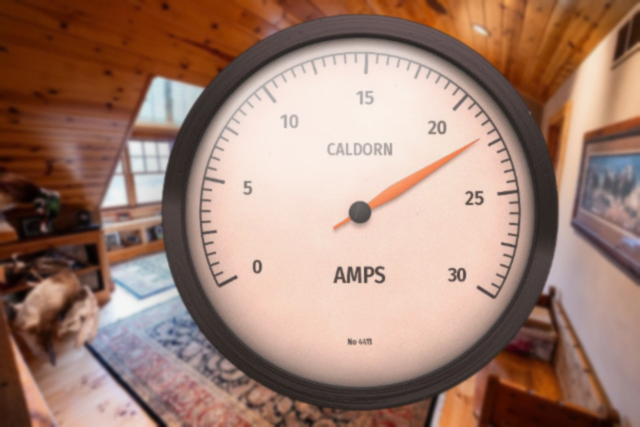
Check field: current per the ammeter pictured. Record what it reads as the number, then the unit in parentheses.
22 (A)
